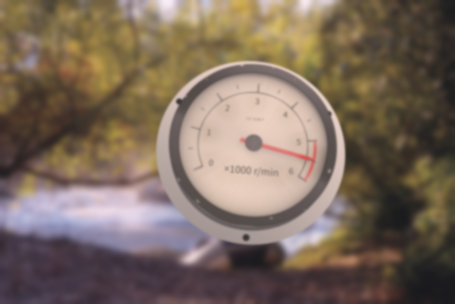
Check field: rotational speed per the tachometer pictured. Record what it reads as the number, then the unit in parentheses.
5500 (rpm)
